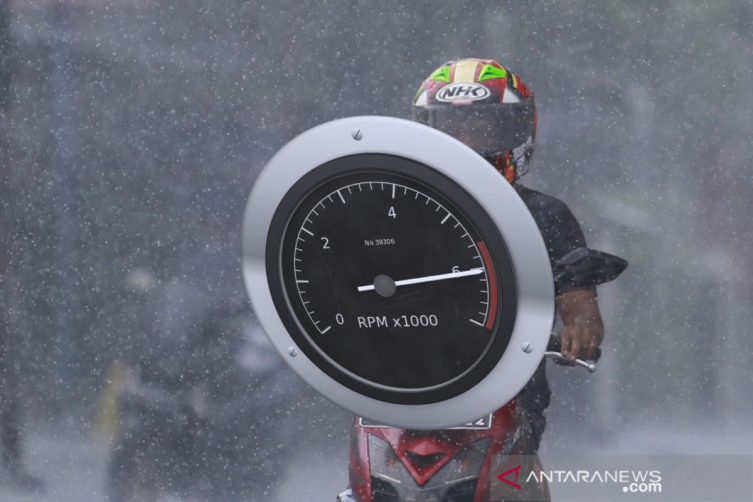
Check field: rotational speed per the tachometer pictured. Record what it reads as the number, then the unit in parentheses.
6000 (rpm)
